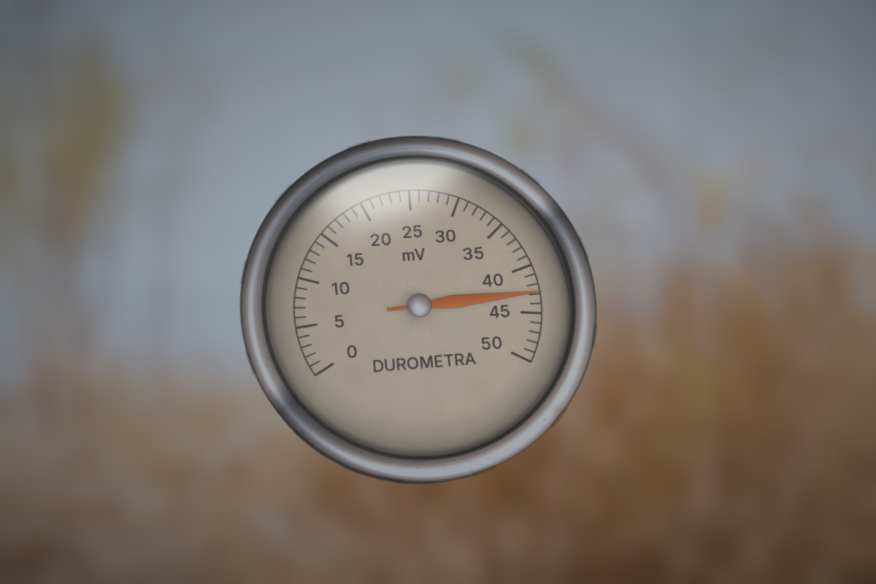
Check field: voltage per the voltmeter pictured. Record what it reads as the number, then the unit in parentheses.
43 (mV)
